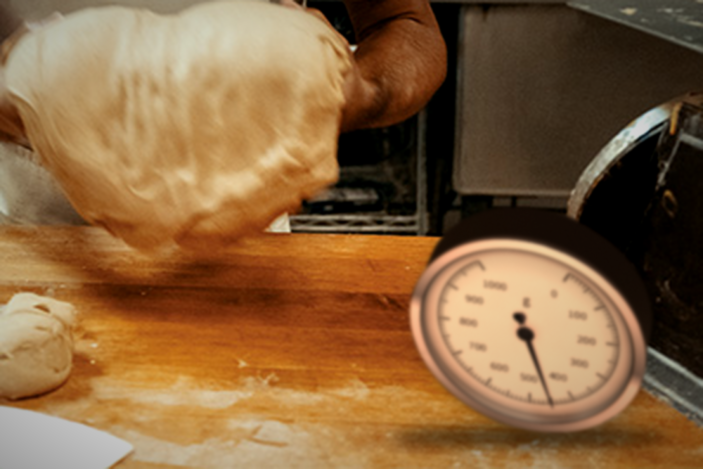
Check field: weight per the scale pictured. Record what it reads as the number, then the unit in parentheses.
450 (g)
